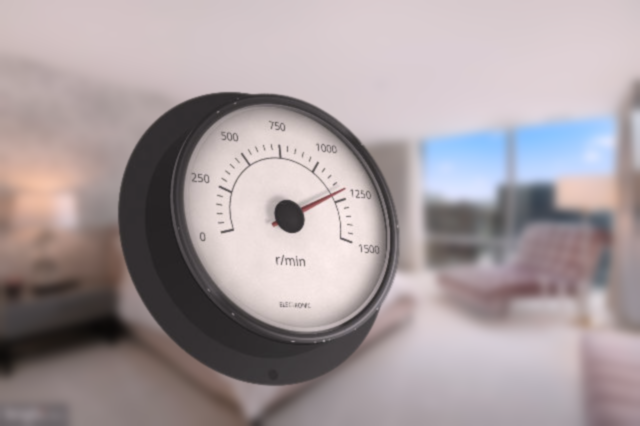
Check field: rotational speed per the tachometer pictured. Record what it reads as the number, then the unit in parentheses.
1200 (rpm)
